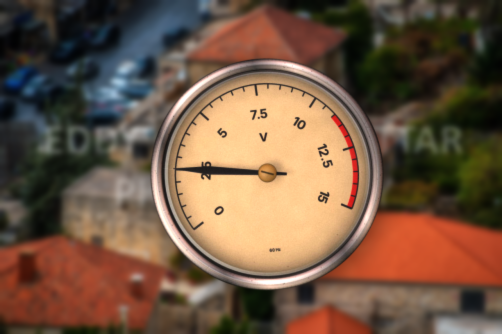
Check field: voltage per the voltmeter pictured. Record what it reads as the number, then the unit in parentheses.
2.5 (V)
